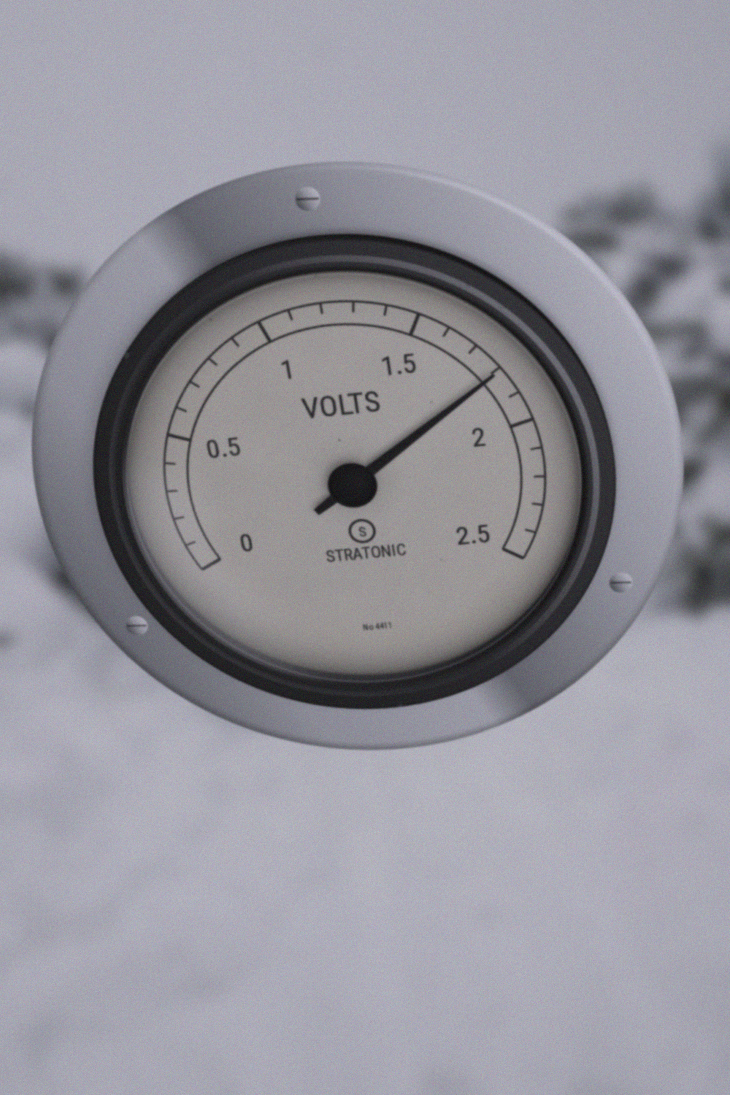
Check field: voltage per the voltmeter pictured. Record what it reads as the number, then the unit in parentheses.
1.8 (V)
